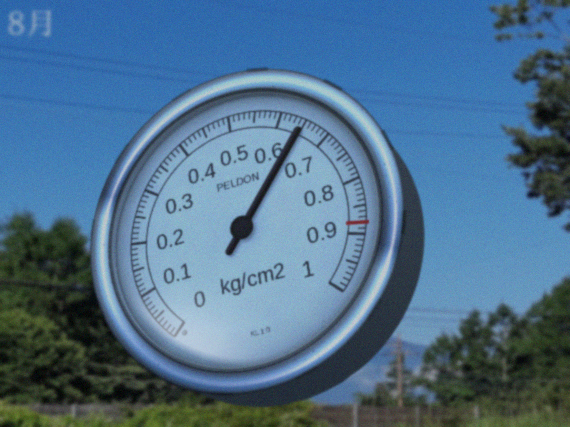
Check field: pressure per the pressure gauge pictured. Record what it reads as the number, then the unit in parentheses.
0.65 (kg/cm²)
